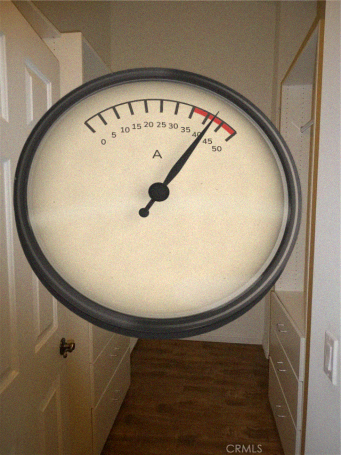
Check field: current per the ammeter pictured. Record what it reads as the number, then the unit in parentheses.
42.5 (A)
